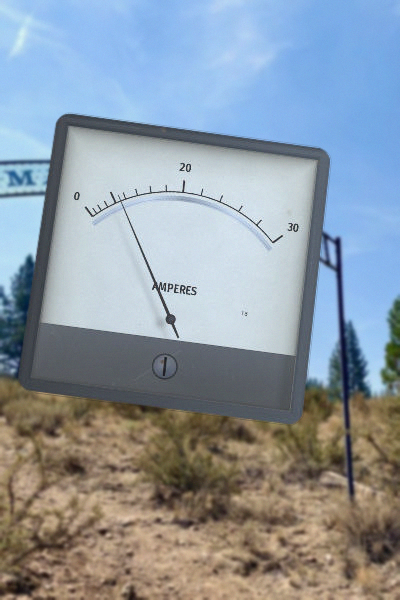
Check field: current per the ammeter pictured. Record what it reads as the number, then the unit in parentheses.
11 (A)
